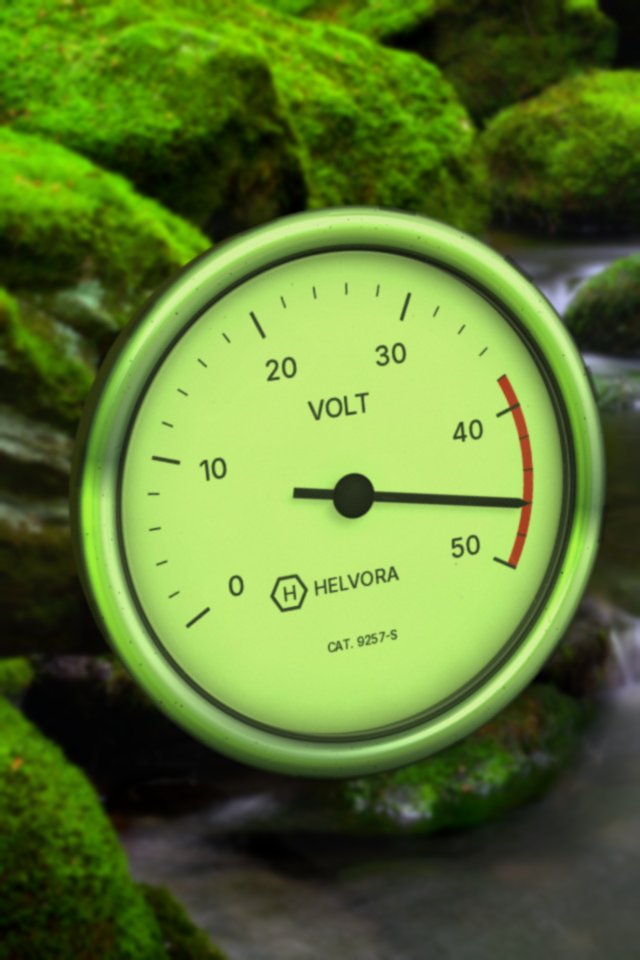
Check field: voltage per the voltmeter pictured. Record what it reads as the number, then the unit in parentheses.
46 (V)
